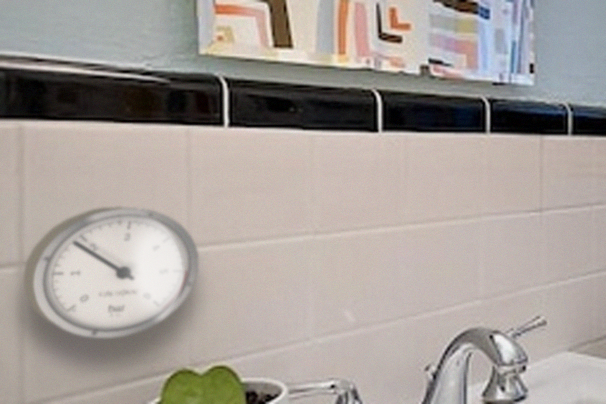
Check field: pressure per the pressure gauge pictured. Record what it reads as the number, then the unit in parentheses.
1.8 (bar)
